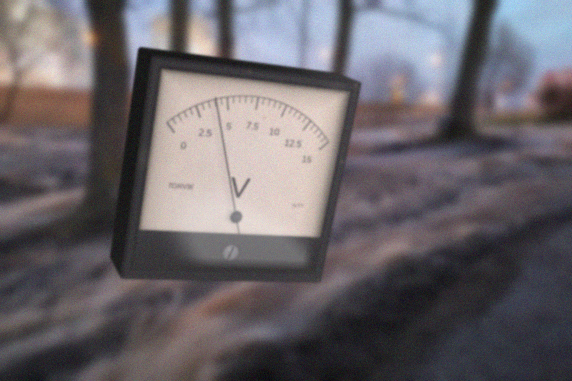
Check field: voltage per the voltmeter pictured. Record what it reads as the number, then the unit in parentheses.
4 (V)
